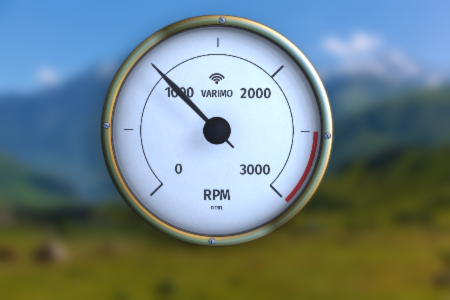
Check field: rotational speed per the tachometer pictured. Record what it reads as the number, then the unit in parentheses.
1000 (rpm)
